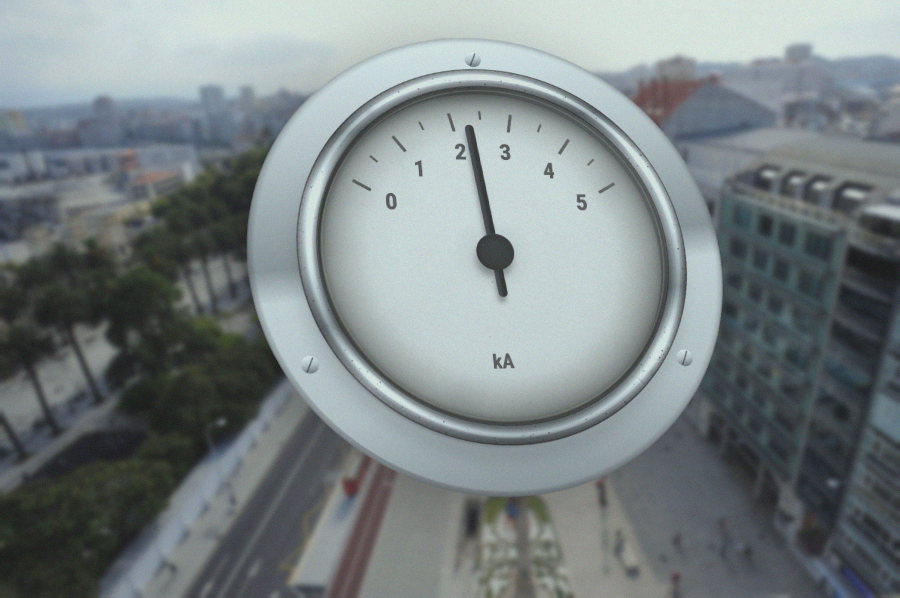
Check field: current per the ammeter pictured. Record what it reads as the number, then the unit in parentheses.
2.25 (kA)
